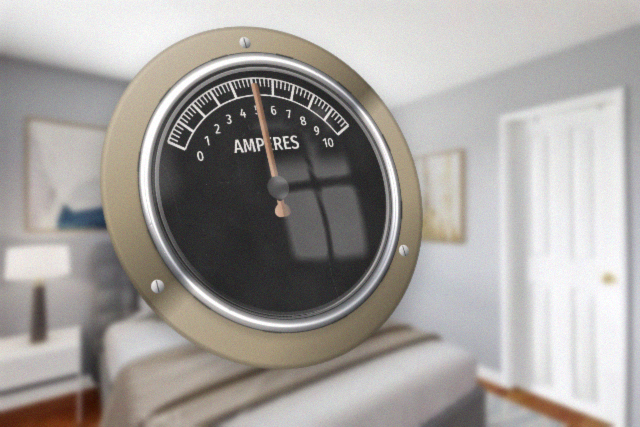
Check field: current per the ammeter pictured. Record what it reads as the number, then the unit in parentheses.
5 (A)
